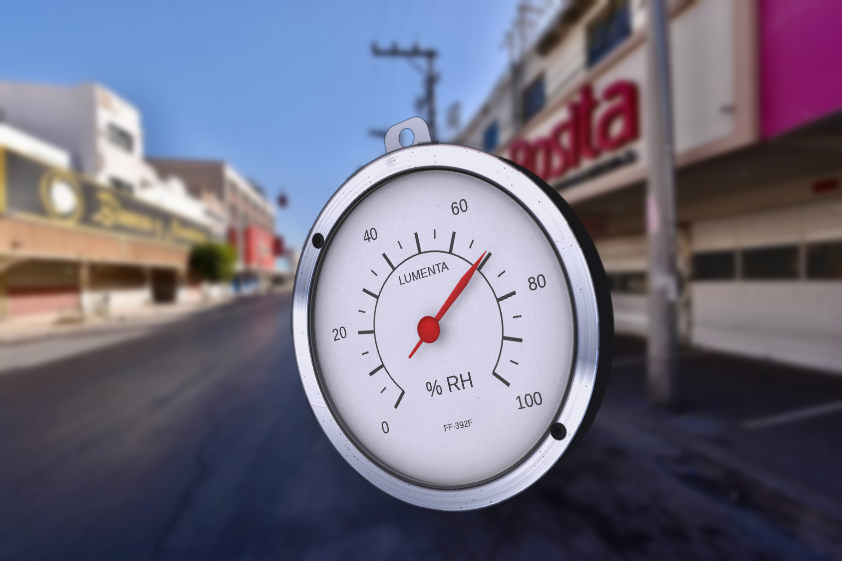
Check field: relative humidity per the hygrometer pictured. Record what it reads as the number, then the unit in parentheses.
70 (%)
